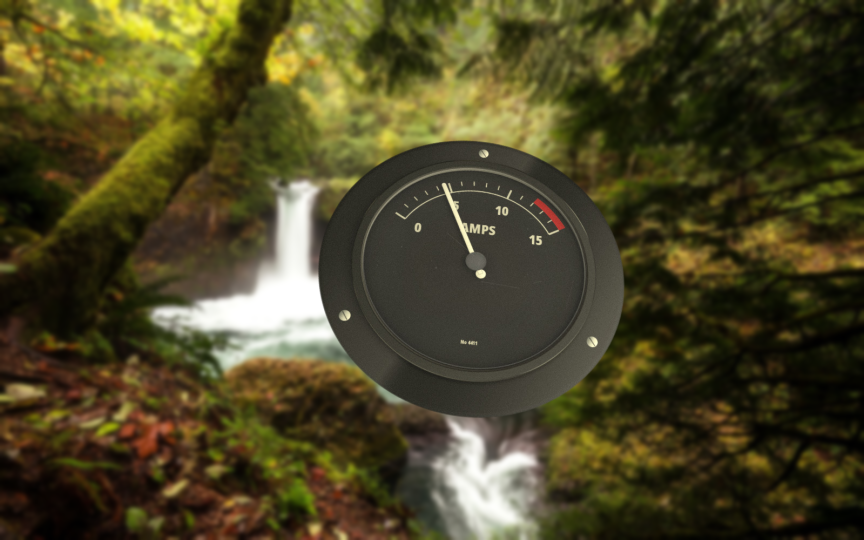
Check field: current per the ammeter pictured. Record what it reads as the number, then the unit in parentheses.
4.5 (A)
